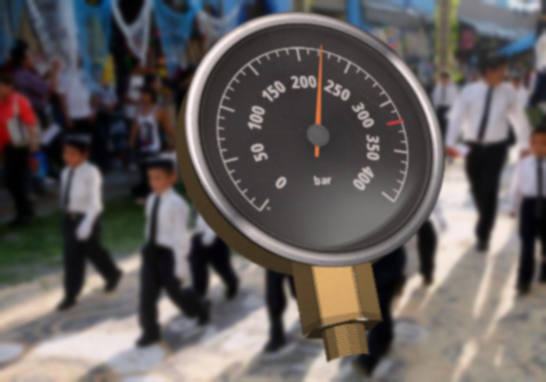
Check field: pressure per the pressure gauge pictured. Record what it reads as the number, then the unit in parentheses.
220 (bar)
